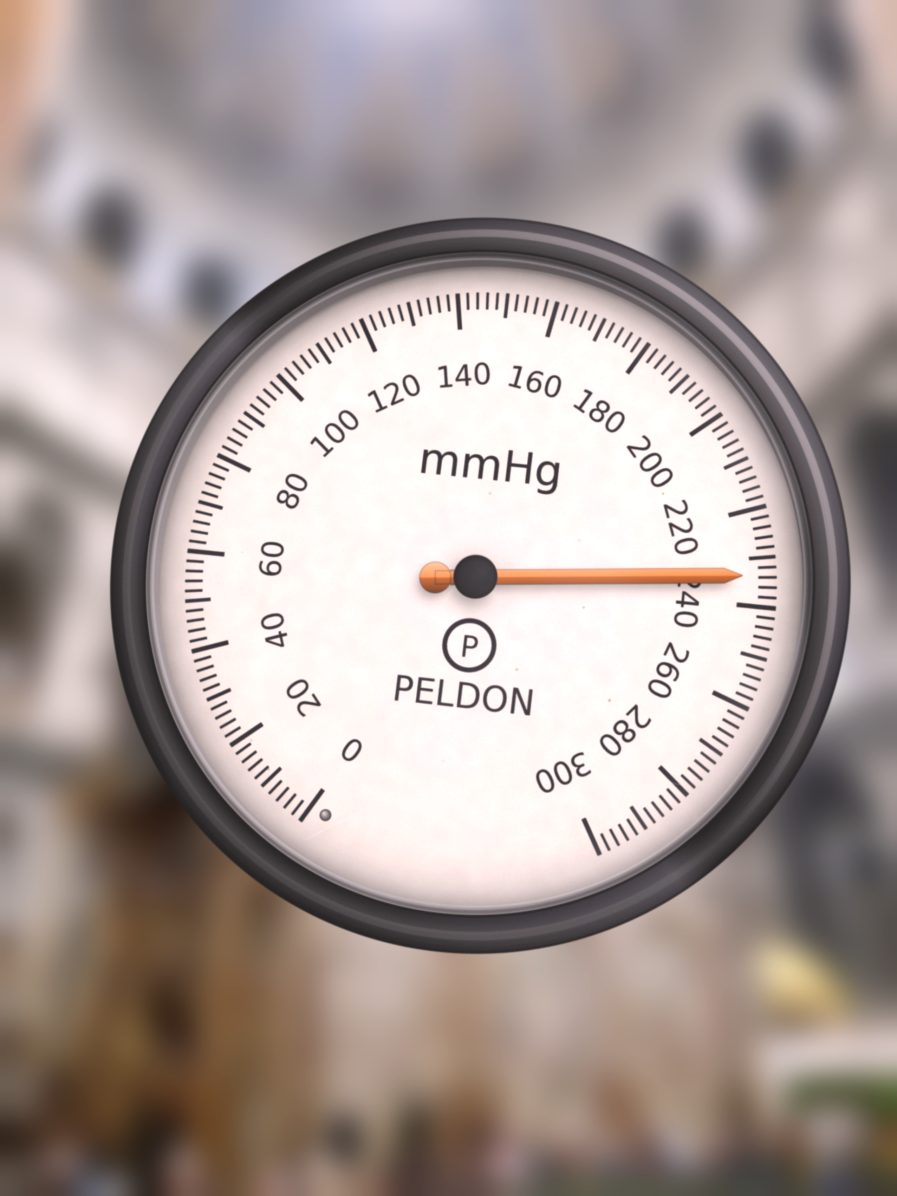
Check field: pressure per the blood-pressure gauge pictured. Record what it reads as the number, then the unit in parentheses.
234 (mmHg)
